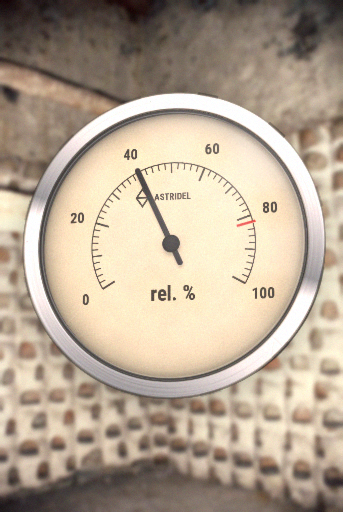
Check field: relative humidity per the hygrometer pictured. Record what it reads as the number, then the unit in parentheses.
40 (%)
